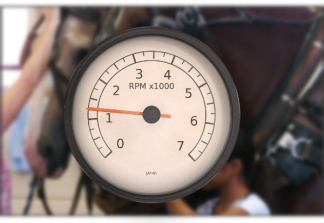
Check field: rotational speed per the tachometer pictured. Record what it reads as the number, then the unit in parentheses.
1250 (rpm)
